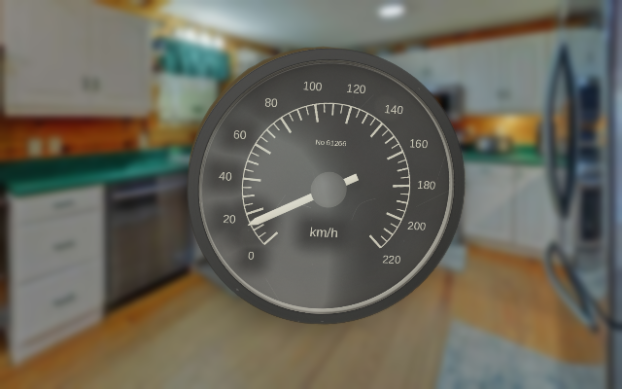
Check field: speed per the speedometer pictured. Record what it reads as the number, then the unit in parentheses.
15 (km/h)
